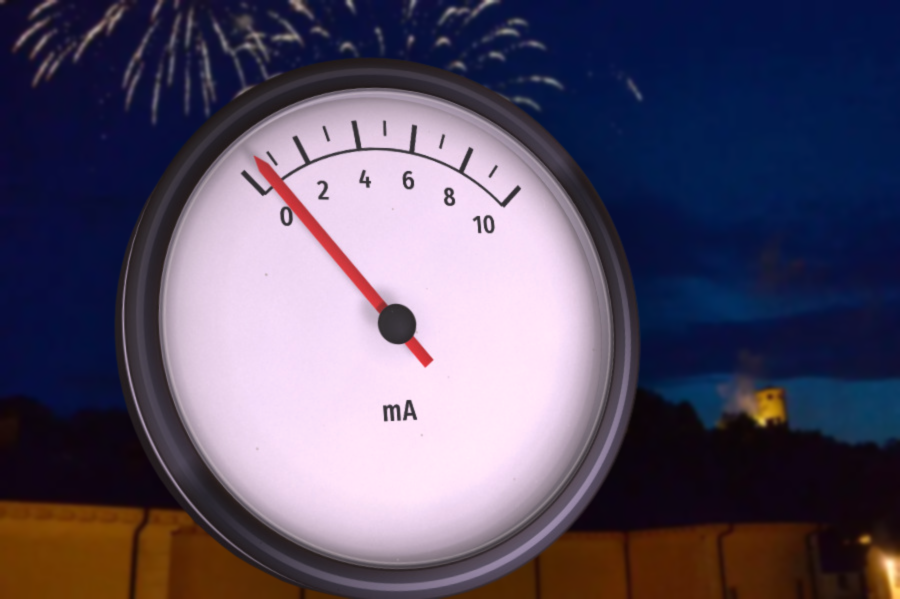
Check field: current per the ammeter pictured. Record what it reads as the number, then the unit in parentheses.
0.5 (mA)
